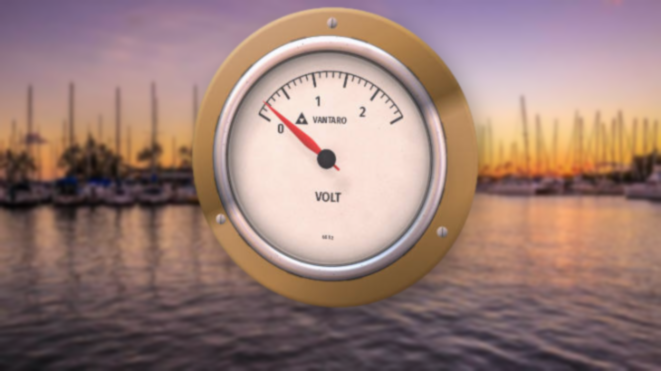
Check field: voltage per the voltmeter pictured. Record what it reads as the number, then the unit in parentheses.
0.2 (V)
